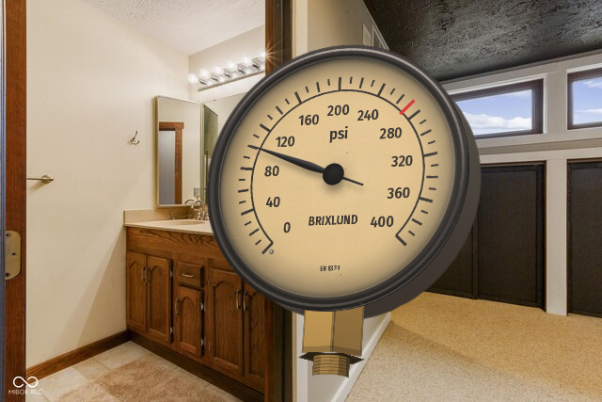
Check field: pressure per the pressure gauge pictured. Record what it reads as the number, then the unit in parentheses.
100 (psi)
